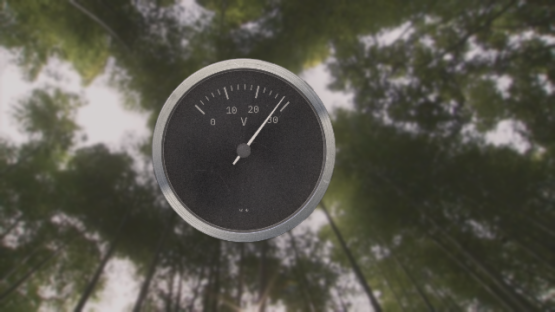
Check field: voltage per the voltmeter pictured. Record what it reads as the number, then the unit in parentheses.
28 (V)
